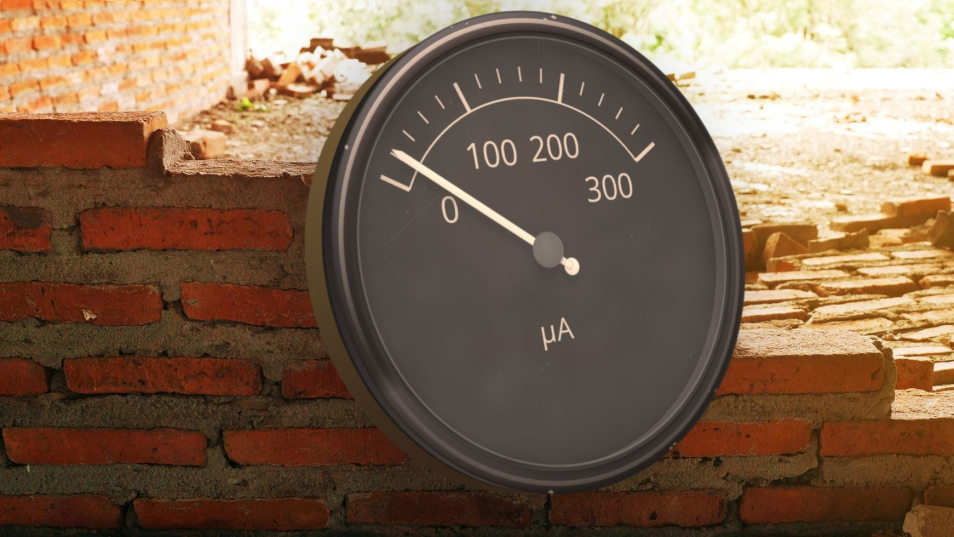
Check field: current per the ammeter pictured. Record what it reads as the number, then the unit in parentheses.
20 (µA)
